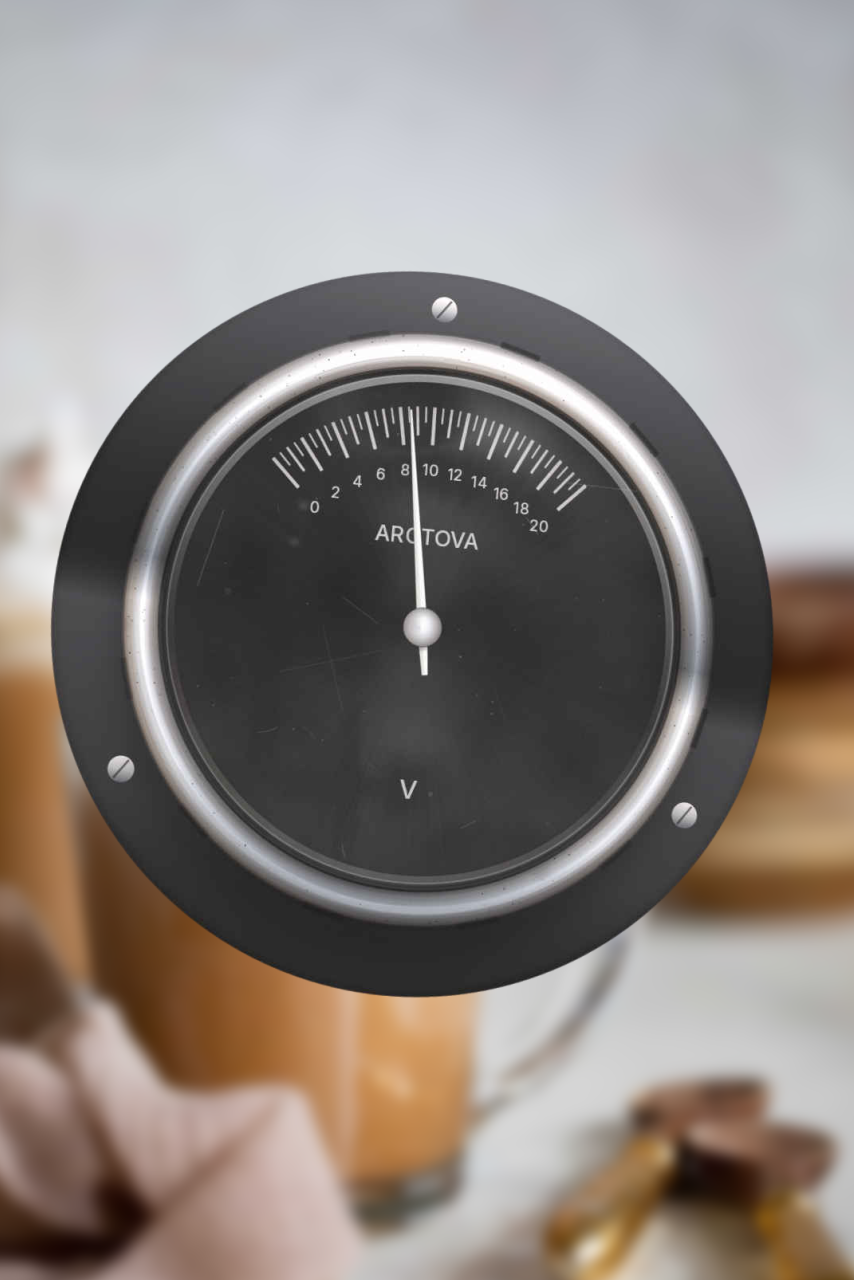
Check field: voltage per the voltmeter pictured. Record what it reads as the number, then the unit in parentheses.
8.5 (V)
